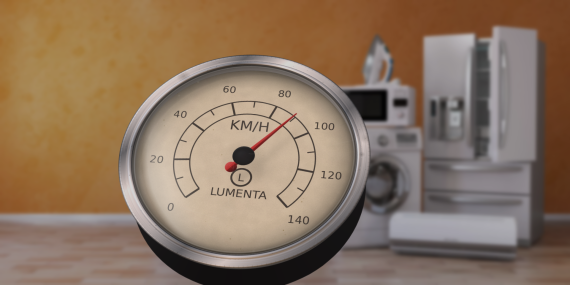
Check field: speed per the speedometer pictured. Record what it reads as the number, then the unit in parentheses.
90 (km/h)
